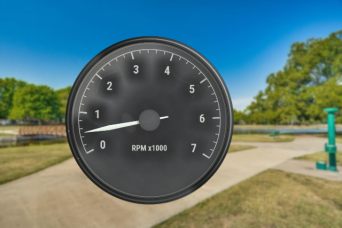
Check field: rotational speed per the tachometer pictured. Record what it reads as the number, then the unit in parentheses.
500 (rpm)
